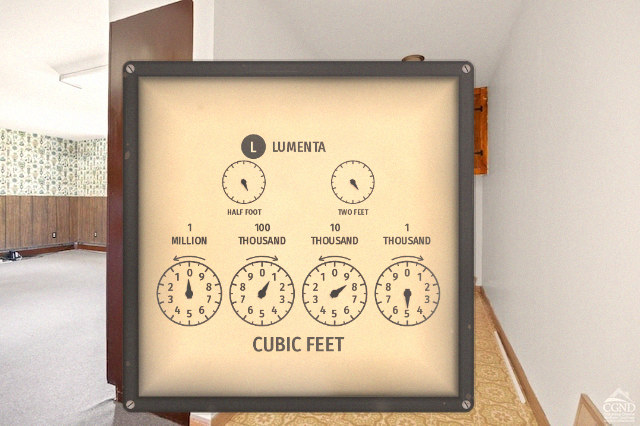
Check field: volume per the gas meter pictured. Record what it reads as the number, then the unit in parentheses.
8500 (ft³)
